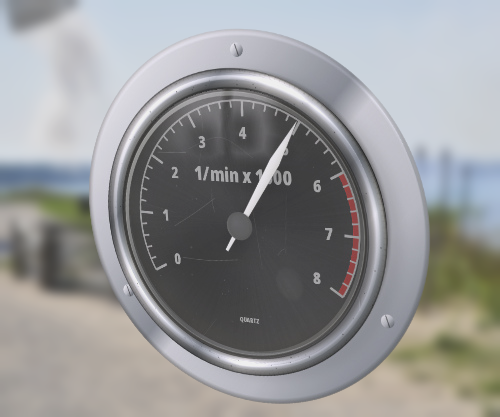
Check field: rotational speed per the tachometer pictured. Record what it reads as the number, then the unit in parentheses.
5000 (rpm)
